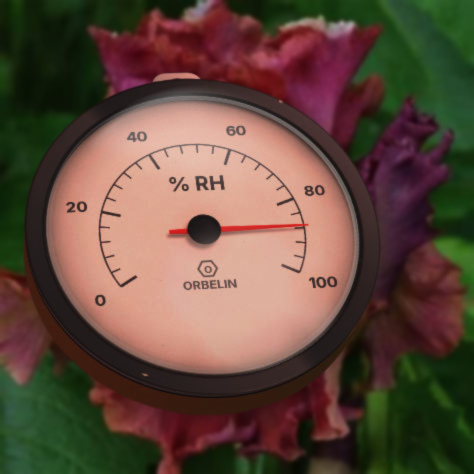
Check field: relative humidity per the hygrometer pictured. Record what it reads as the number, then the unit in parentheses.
88 (%)
